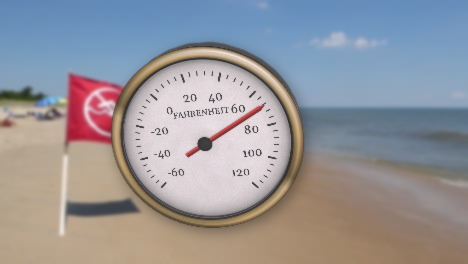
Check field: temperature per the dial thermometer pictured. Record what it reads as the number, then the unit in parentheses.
68 (°F)
